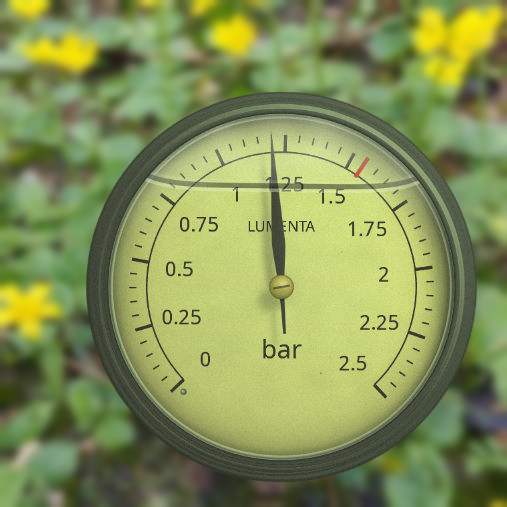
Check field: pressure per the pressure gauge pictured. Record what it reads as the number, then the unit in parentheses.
1.2 (bar)
